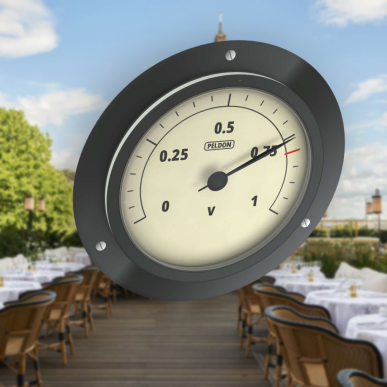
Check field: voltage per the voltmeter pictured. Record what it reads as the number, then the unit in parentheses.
0.75 (V)
